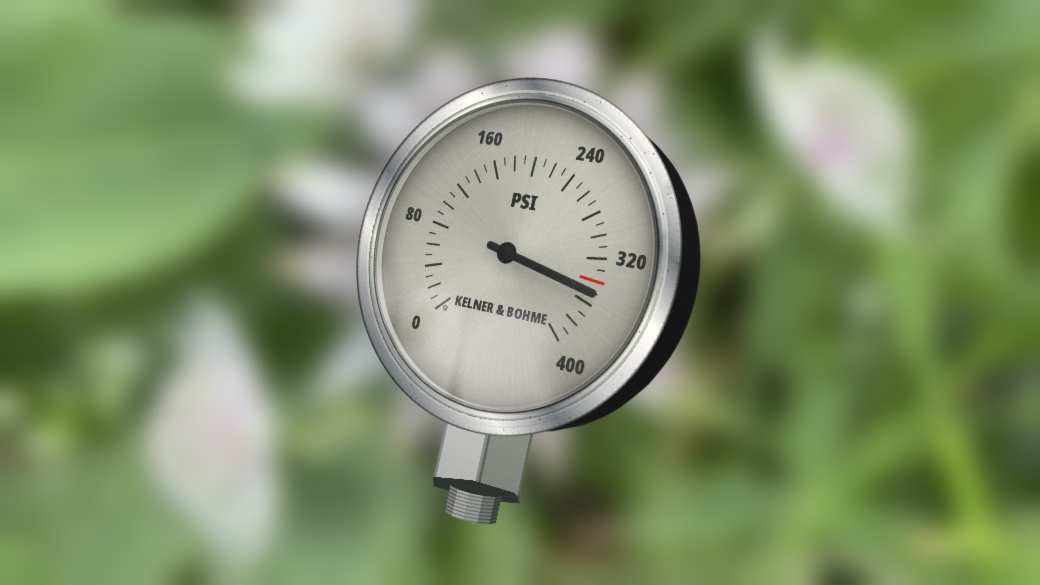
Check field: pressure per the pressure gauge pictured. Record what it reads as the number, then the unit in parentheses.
350 (psi)
